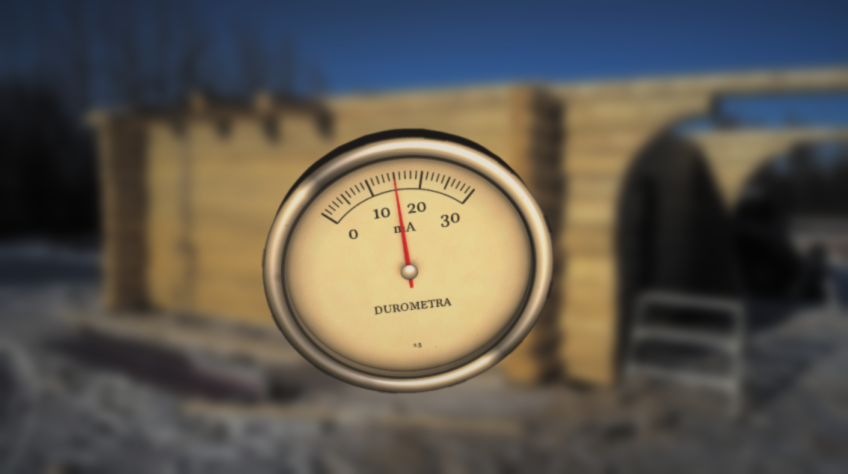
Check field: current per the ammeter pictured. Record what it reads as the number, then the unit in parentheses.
15 (mA)
